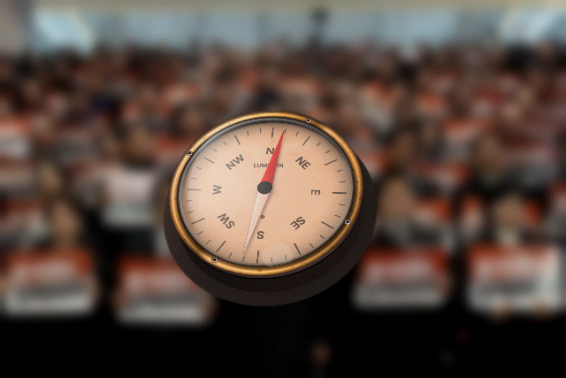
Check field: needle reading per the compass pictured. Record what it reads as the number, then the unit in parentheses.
10 (°)
